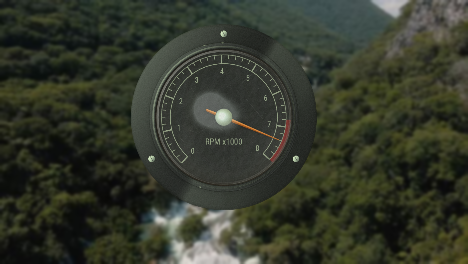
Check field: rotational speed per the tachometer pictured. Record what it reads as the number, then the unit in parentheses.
7400 (rpm)
